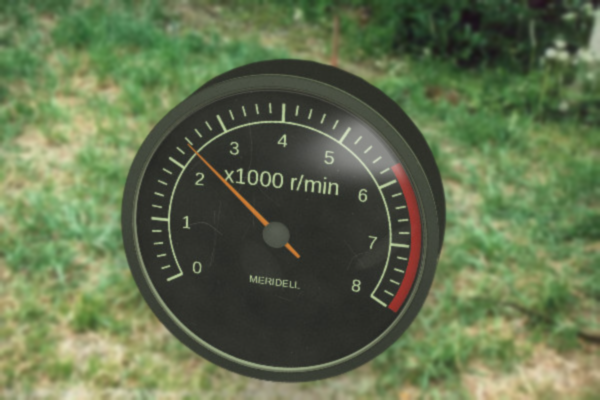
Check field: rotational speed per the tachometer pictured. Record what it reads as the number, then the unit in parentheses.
2400 (rpm)
